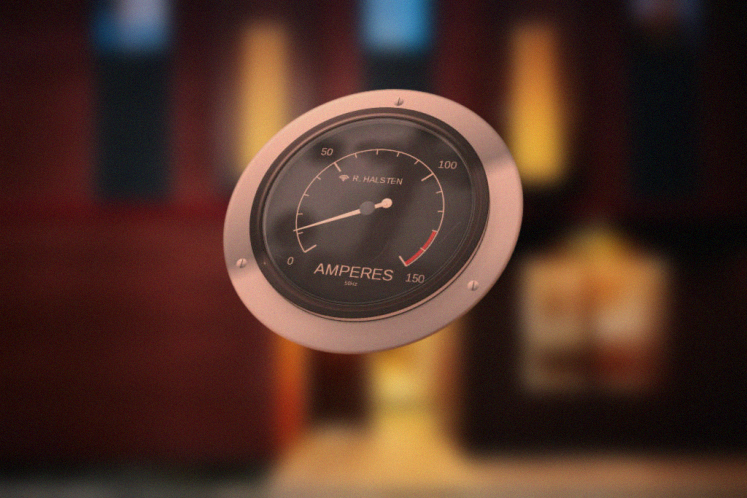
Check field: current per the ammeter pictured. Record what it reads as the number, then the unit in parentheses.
10 (A)
